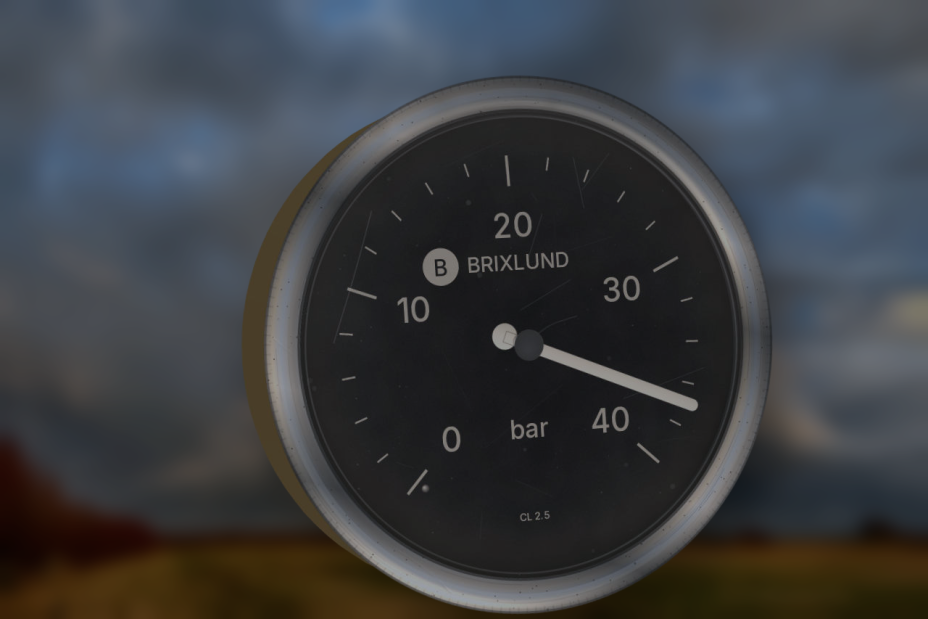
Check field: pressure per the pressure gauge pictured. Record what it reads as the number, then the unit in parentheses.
37 (bar)
